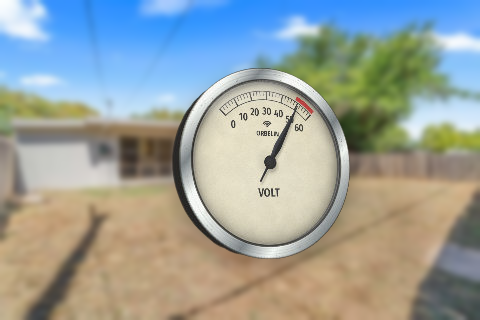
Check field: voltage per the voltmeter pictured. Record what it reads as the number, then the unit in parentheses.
50 (V)
